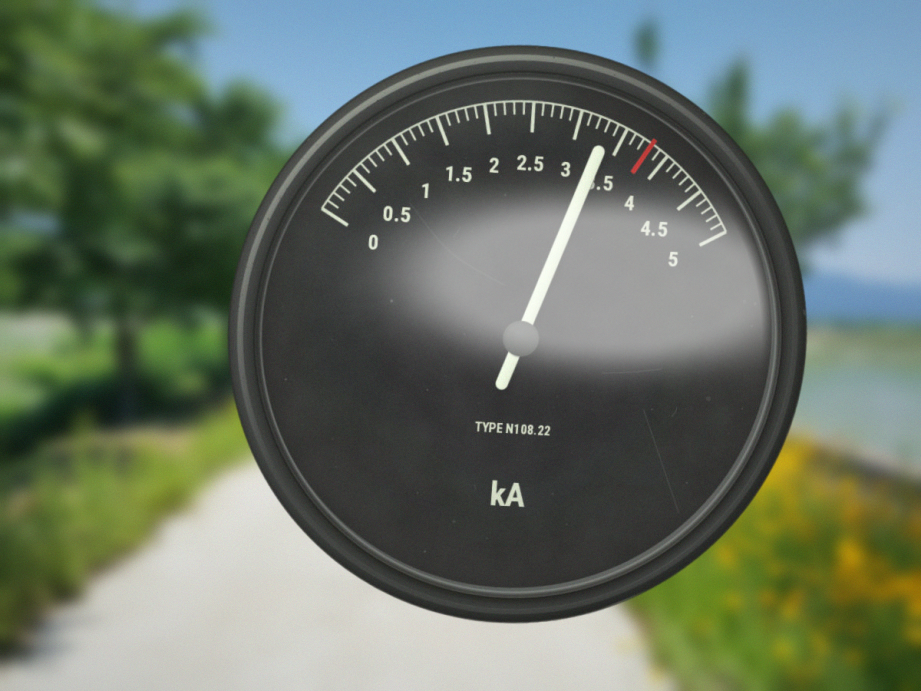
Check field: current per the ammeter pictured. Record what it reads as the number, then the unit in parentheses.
3.3 (kA)
